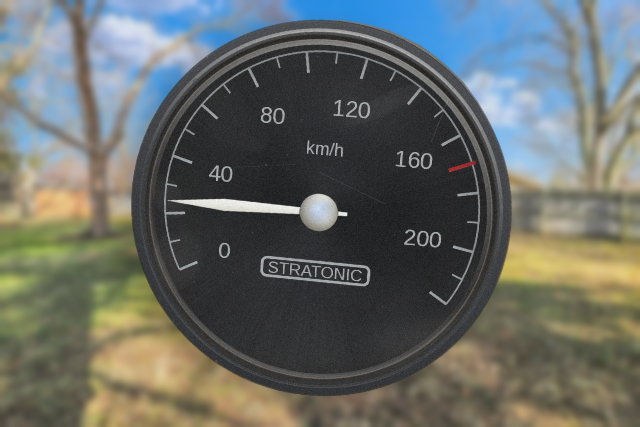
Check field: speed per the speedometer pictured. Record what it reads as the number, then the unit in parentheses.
25 (km/h)
